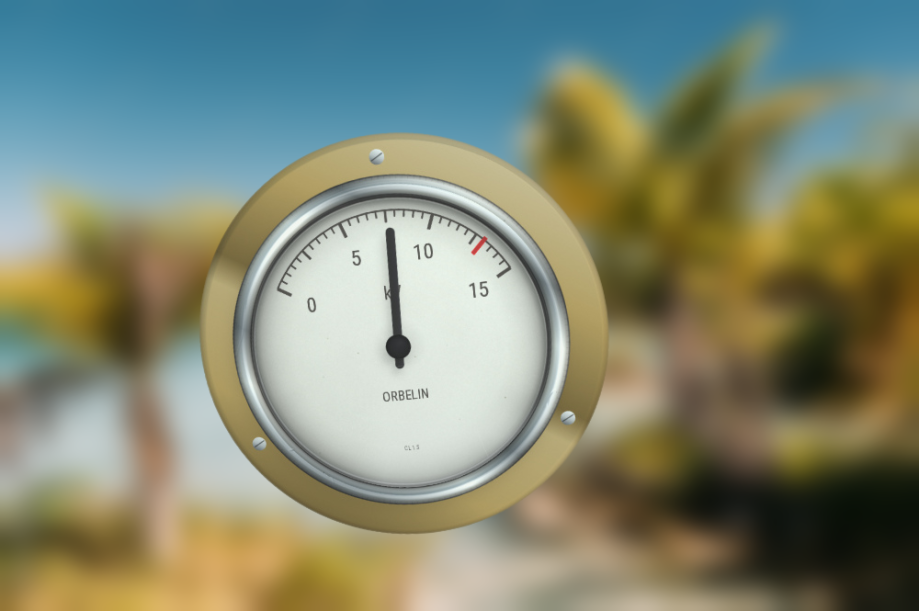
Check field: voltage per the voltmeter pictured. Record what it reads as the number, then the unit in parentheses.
7.75 (kV)
